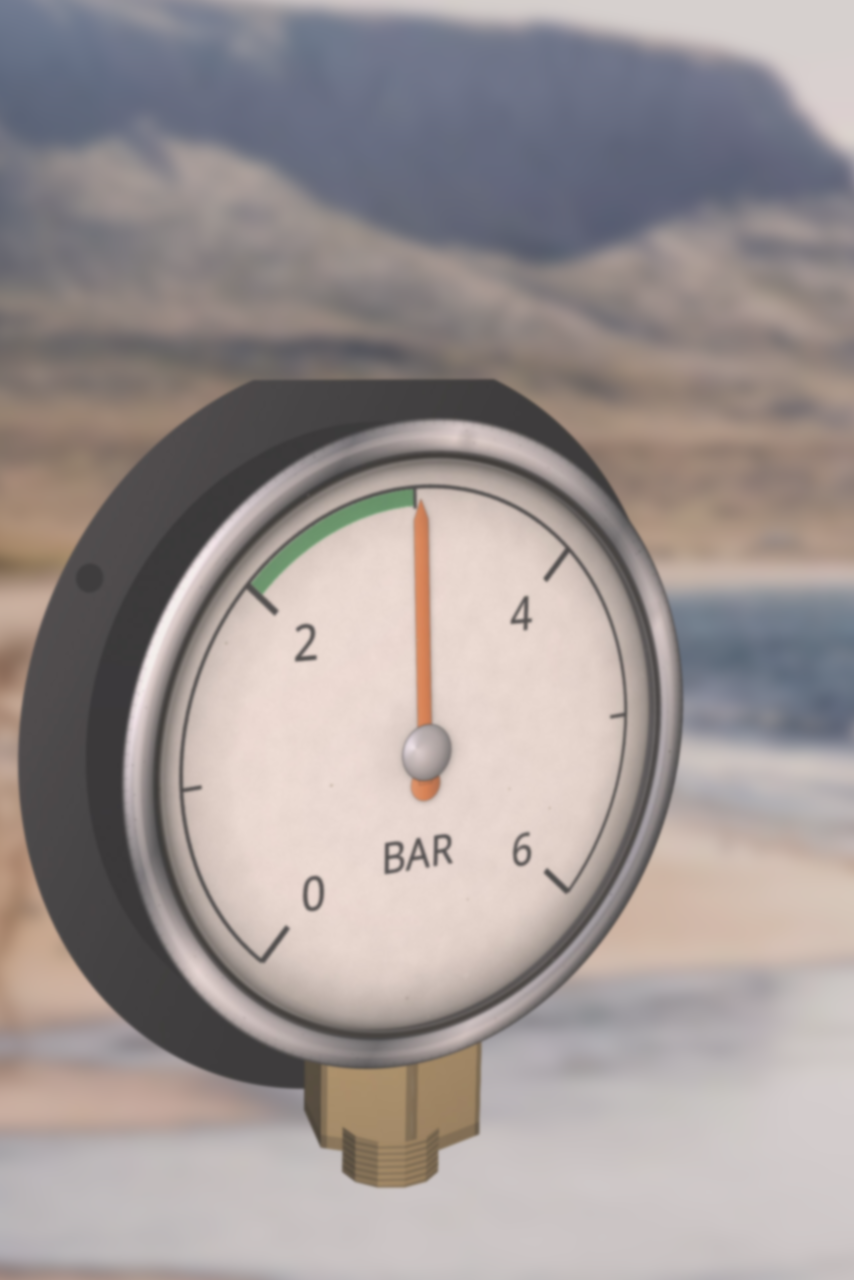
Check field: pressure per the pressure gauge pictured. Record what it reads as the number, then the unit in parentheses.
3 (bar)
